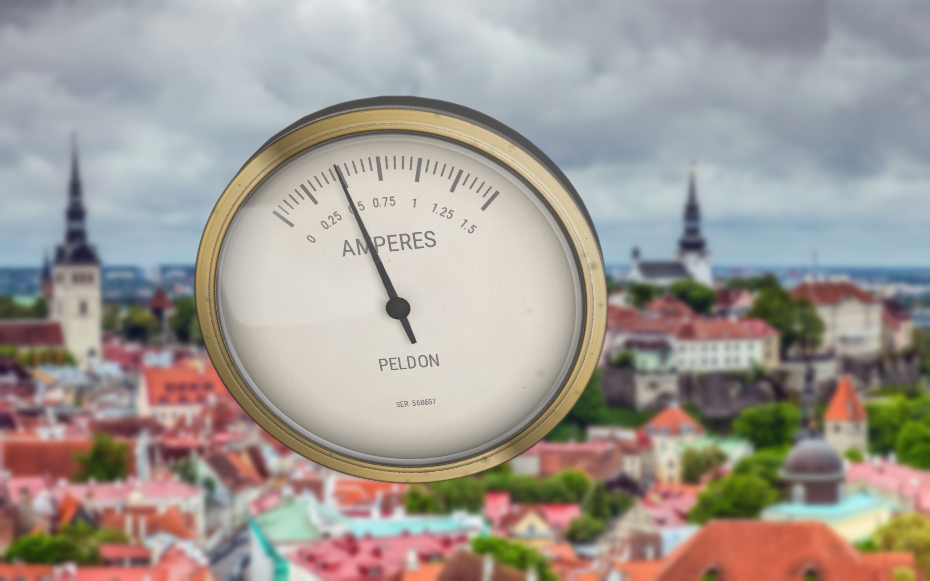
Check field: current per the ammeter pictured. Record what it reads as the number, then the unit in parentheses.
0.5 (A)
